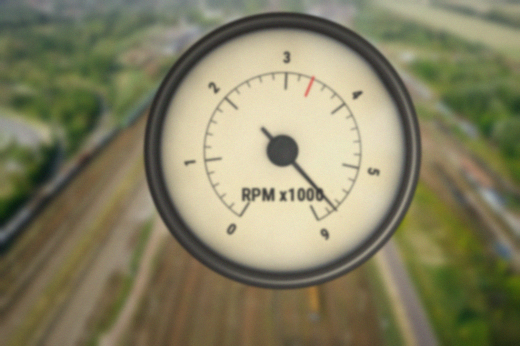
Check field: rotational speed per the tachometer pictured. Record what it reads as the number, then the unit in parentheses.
5700 (rpm)
